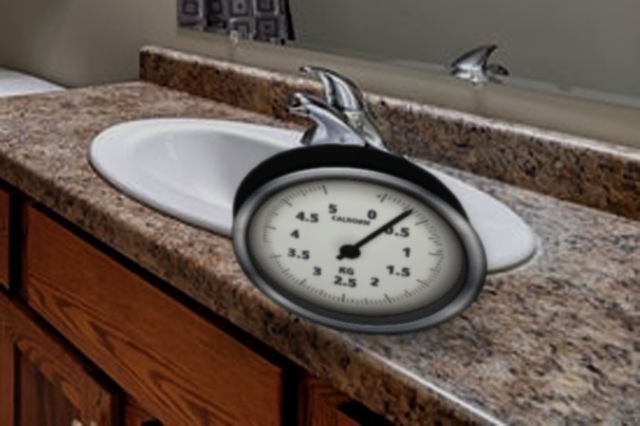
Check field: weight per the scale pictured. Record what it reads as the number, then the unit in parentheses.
0.25 (kg)
